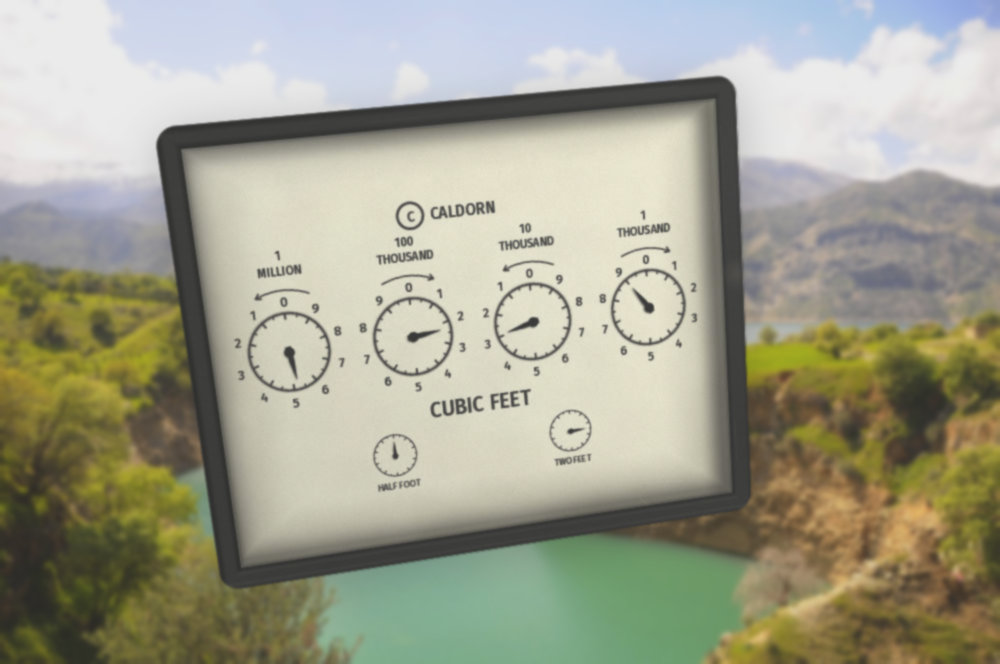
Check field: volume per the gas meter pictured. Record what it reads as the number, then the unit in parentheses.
522900 (ft³)
